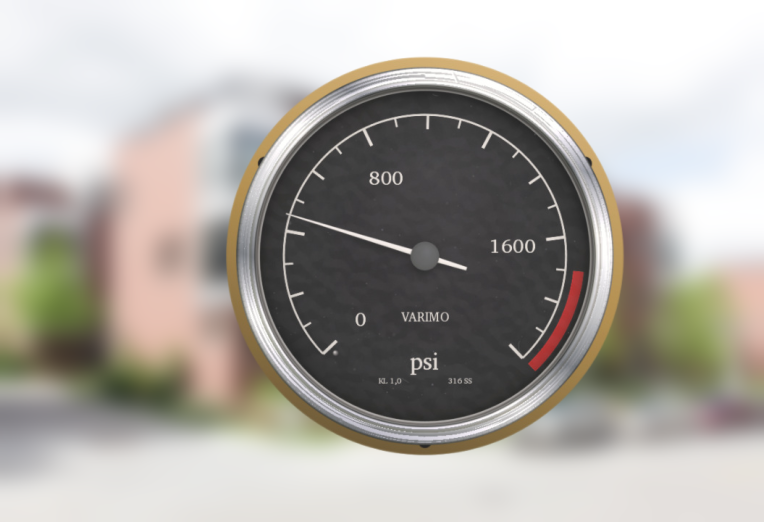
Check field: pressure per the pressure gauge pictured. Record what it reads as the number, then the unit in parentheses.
450 (psi)
